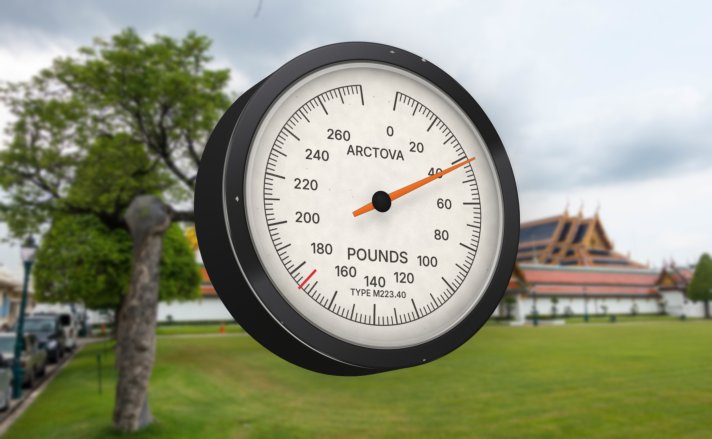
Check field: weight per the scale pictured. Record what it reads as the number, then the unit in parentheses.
42 (lb)
